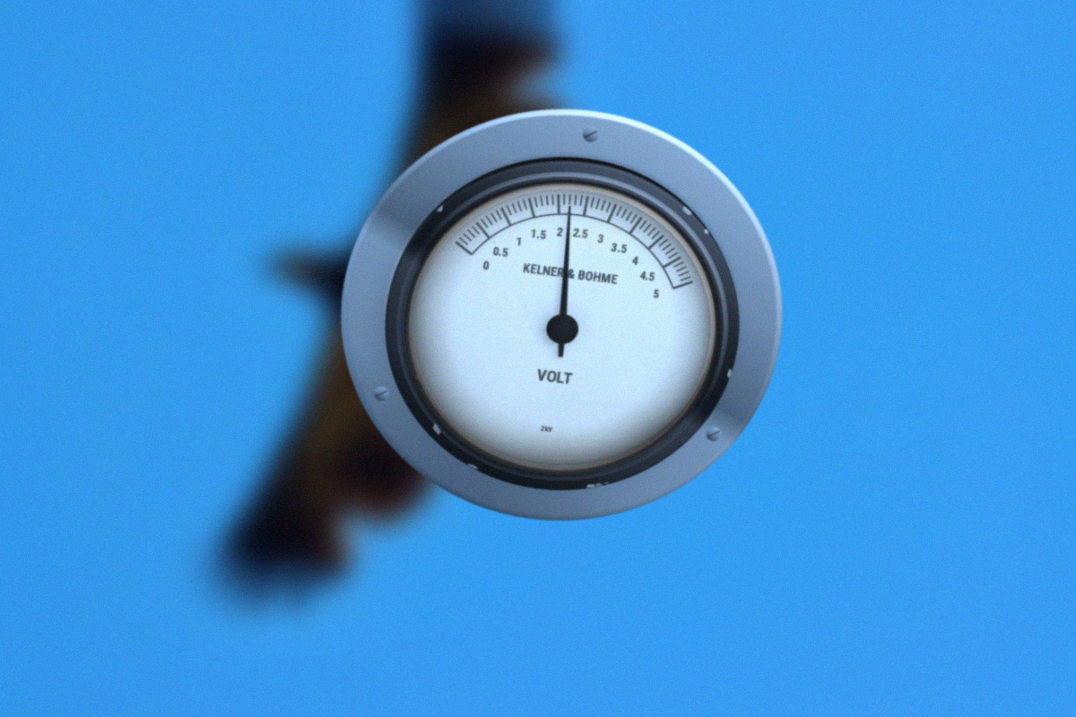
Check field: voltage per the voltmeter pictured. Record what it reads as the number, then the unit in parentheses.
2.2 (V)
